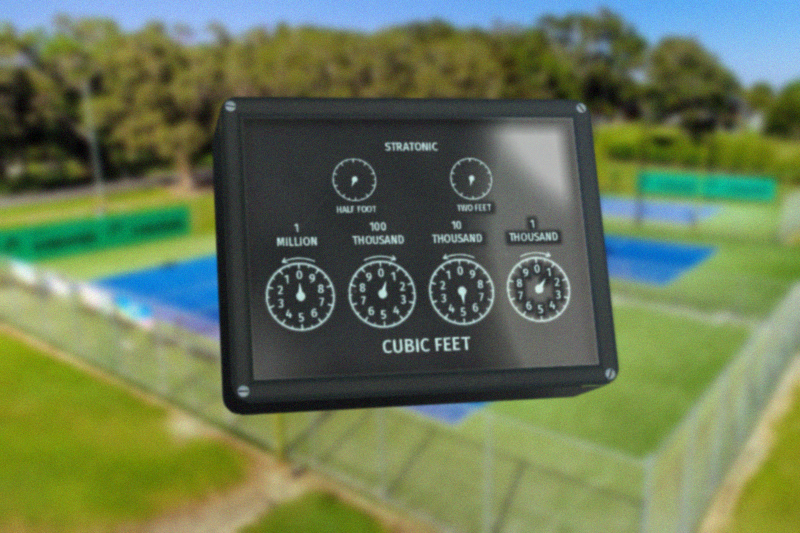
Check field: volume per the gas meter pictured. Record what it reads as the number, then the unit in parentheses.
5100 (ft³)
